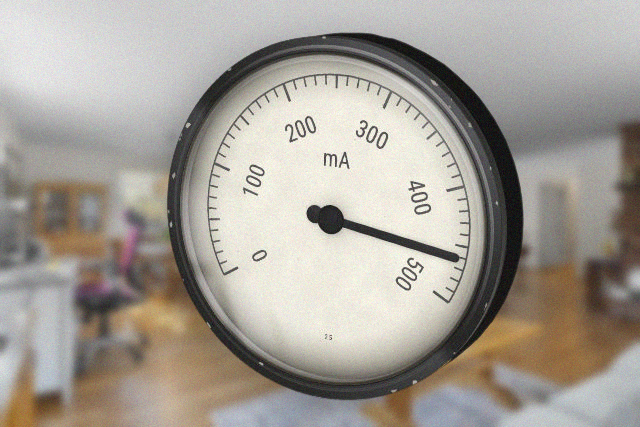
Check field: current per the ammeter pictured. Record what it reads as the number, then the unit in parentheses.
460 (mA)
